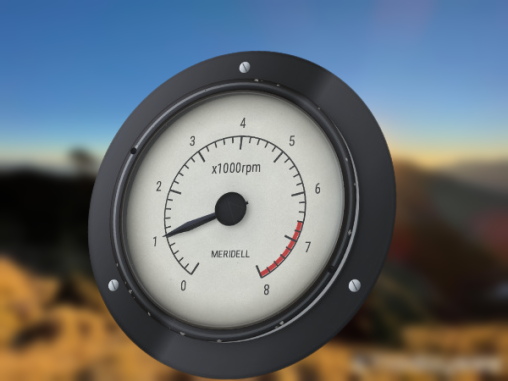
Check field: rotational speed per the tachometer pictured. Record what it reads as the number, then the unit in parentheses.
1000 (rpm)
